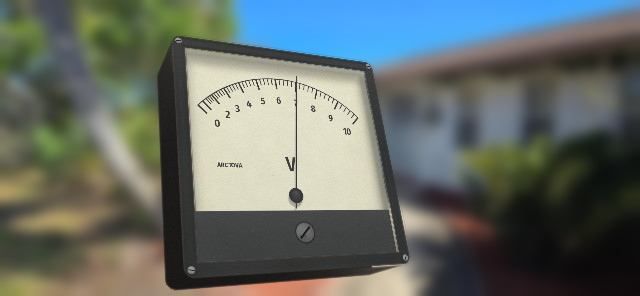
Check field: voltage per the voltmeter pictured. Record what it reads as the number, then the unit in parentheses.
7 (V)
